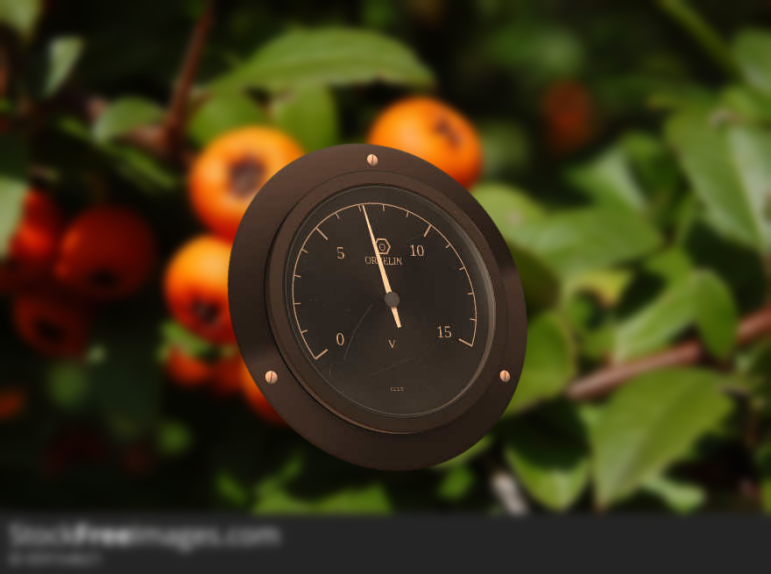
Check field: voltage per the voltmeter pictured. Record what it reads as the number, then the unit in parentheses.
7 (V)
